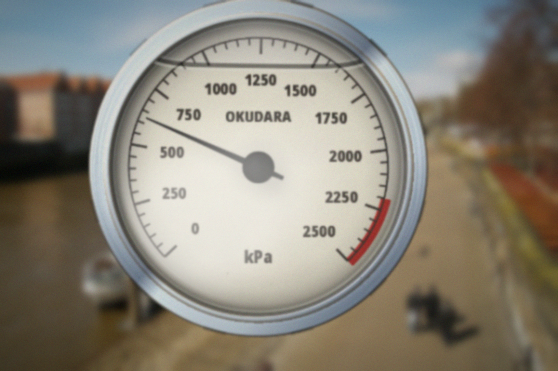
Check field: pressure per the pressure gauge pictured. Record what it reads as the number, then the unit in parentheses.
625 (kPa)
